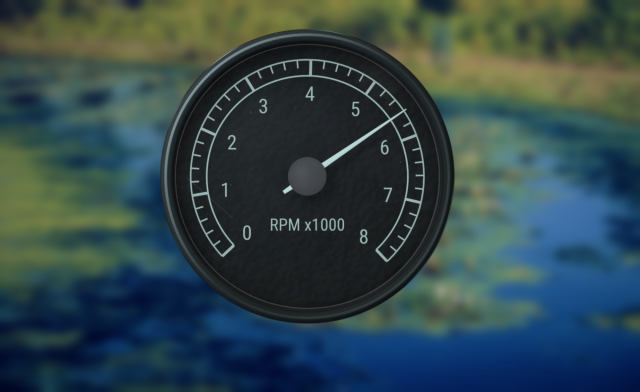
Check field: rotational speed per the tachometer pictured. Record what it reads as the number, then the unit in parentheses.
5600 (rpm)
